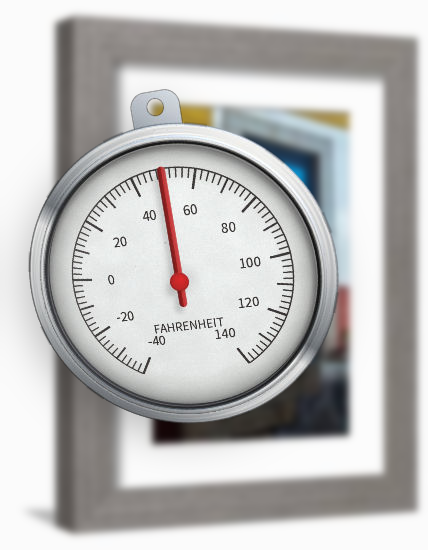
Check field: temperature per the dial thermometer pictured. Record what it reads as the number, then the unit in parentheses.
50 (°F)
